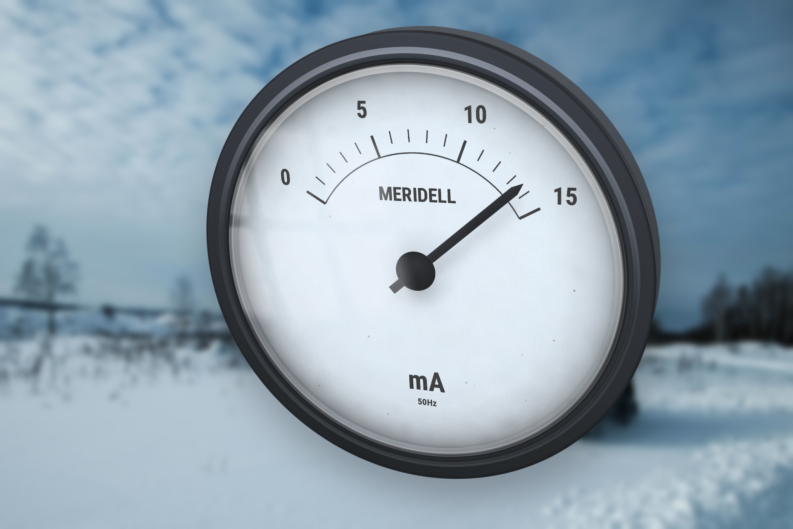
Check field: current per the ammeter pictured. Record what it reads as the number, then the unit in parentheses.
13.5 (mA)
